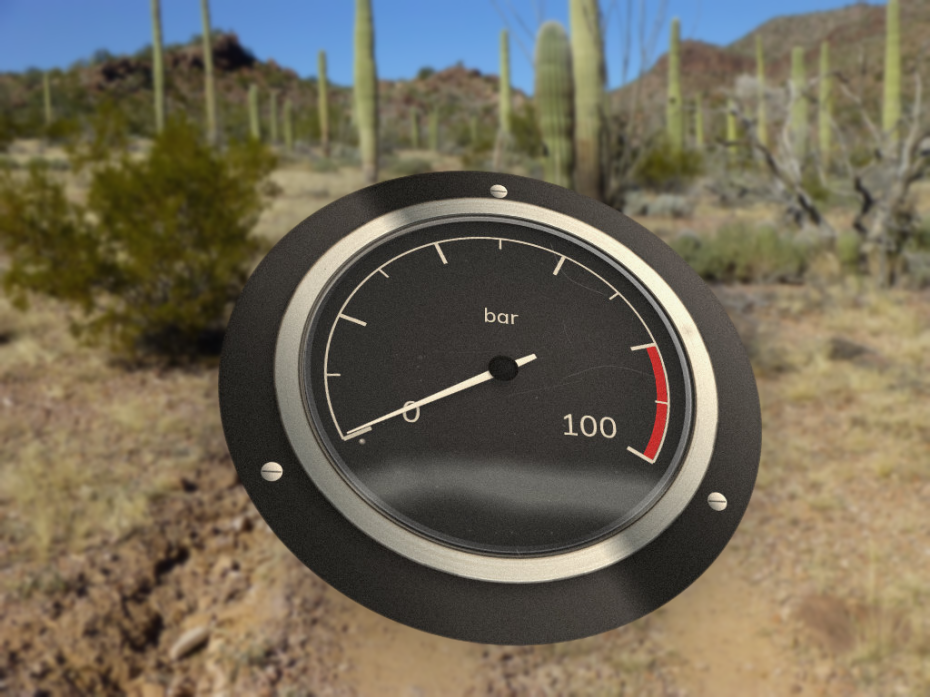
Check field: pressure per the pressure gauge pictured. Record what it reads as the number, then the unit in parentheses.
0 (bar)
